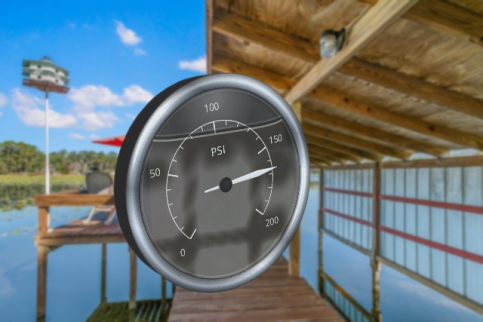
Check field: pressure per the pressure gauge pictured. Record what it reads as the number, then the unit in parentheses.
165 (psi)
